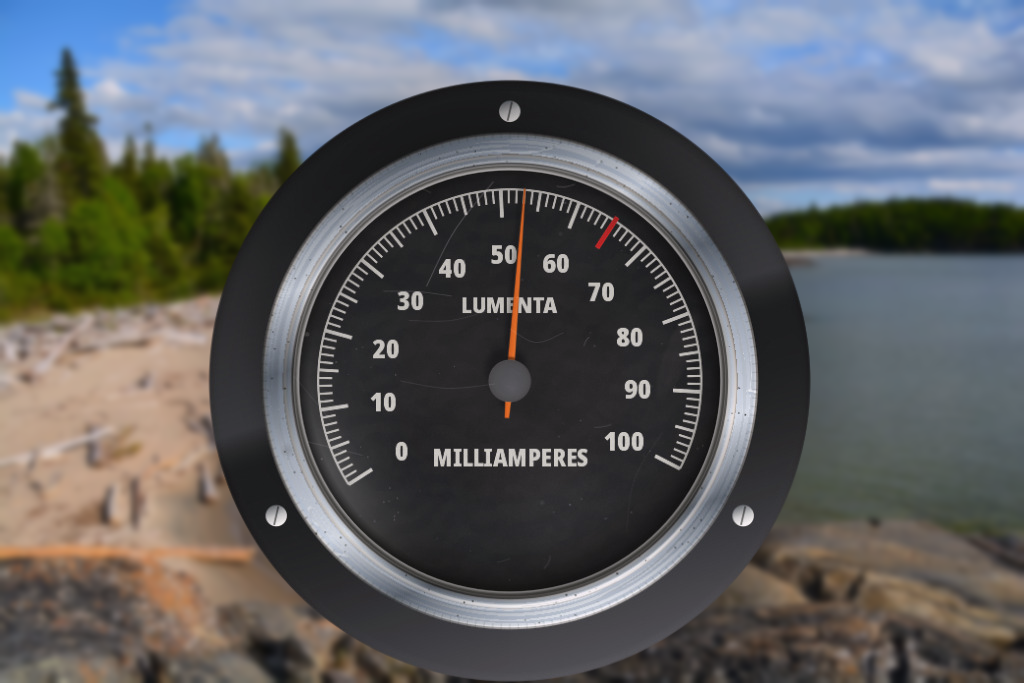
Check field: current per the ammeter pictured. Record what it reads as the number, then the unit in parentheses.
53 (mA)
